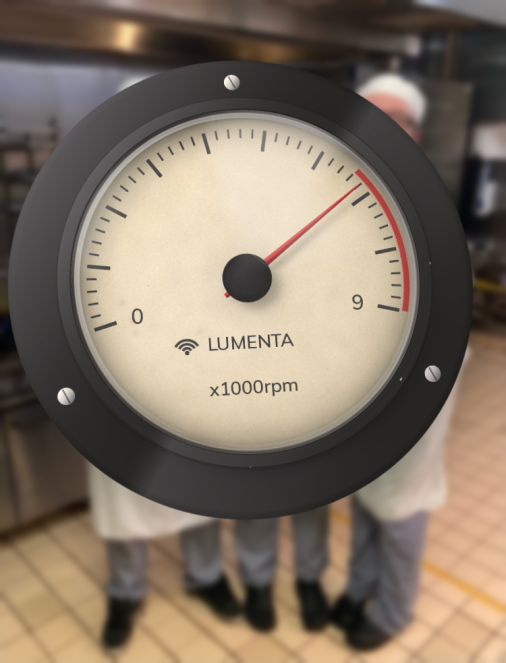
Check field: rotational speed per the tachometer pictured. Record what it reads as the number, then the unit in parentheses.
6800 (rpm)
